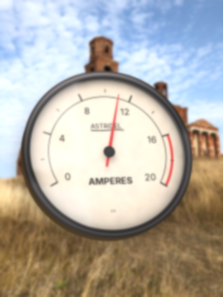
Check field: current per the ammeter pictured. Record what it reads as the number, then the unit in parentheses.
11 (A)
